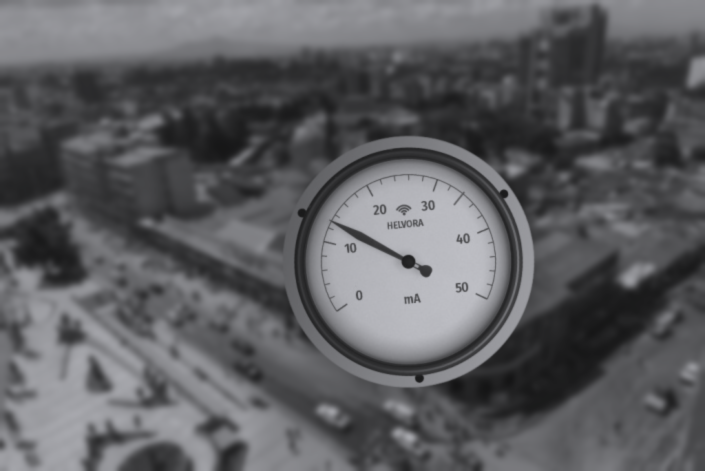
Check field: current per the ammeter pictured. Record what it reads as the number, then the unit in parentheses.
13 (mA)
